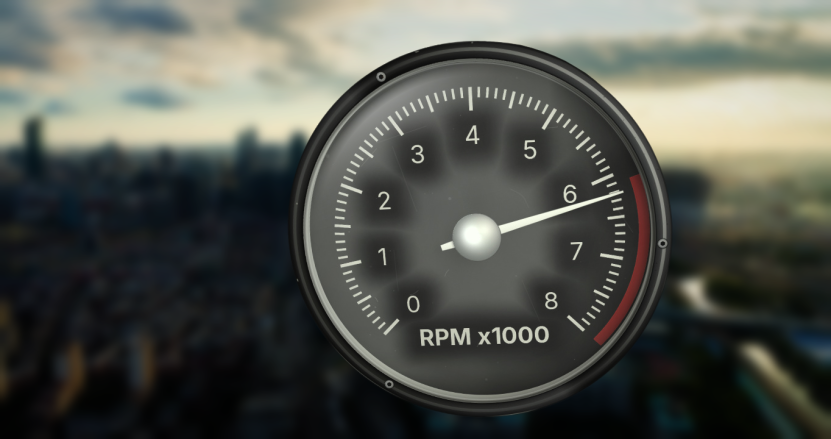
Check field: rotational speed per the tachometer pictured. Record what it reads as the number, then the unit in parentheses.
6200 (rpm)
